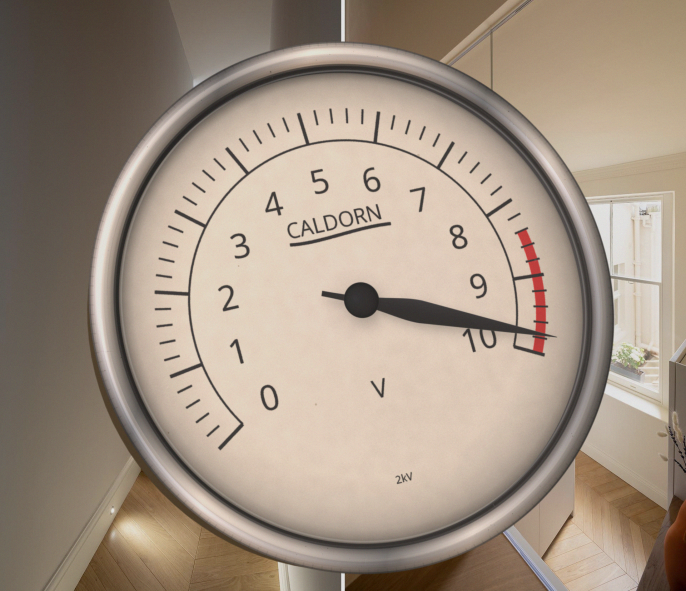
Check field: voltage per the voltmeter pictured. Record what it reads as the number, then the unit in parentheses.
9.8 (V)
